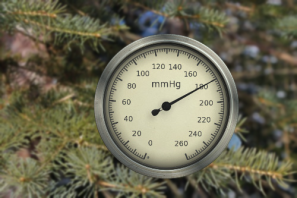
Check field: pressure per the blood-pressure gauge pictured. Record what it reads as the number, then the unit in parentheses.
180 (mmHg)
